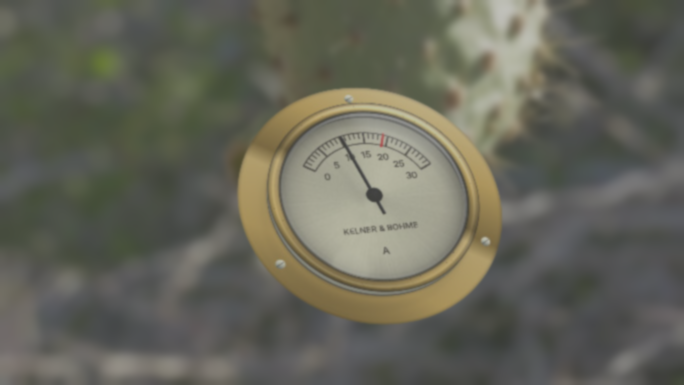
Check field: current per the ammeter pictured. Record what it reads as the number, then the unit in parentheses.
10 (A)
